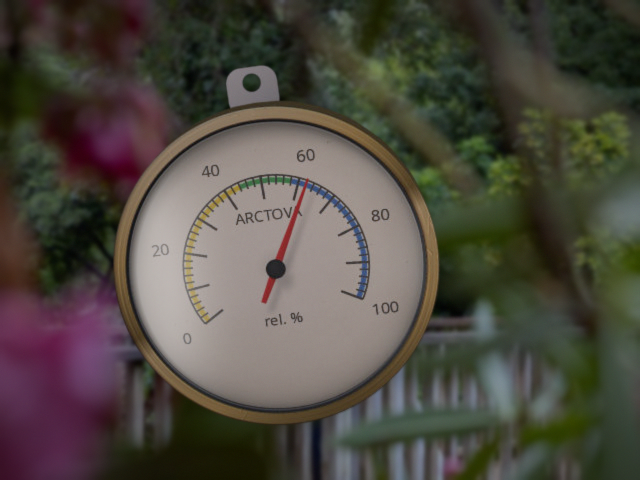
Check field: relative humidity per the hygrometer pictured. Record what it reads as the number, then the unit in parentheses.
62 (%)
